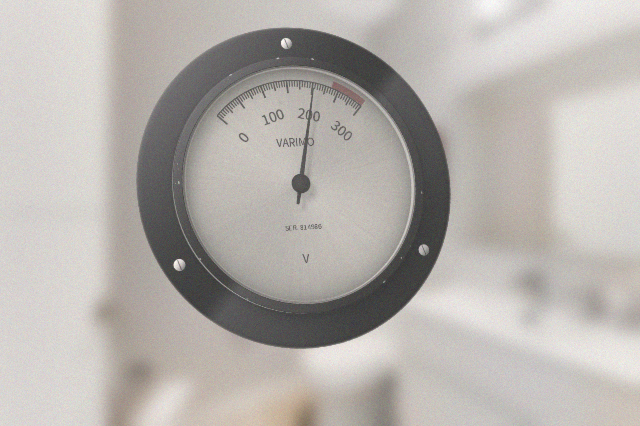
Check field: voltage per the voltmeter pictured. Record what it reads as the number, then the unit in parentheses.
200 (V)
